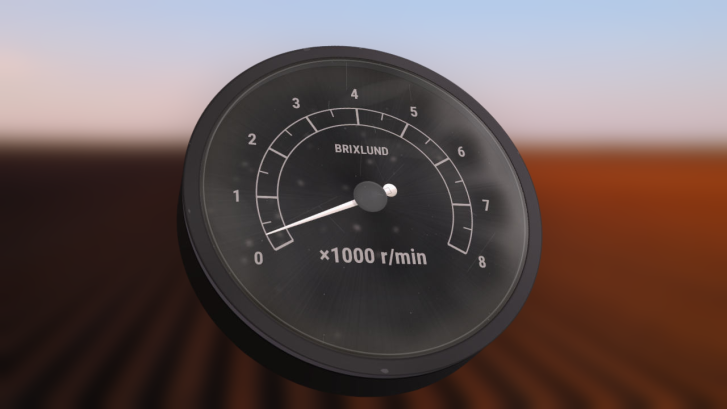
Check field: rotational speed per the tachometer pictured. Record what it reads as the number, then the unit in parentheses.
250 (rpm)
